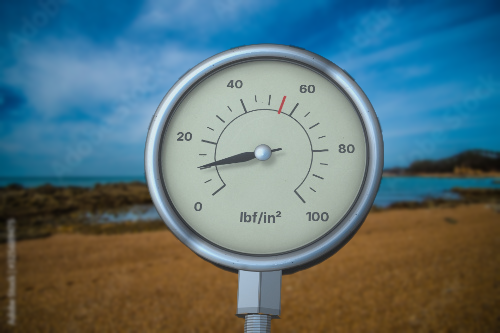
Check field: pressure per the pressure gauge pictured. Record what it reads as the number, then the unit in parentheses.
10 (psi)
